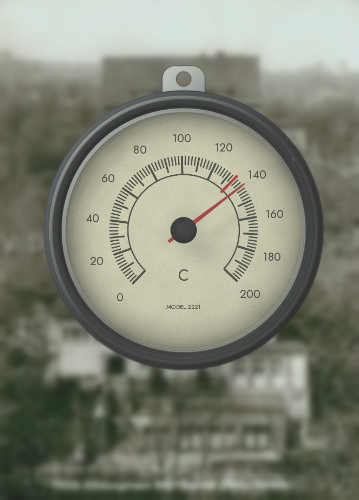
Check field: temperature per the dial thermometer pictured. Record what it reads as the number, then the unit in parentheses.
140 (°C)
